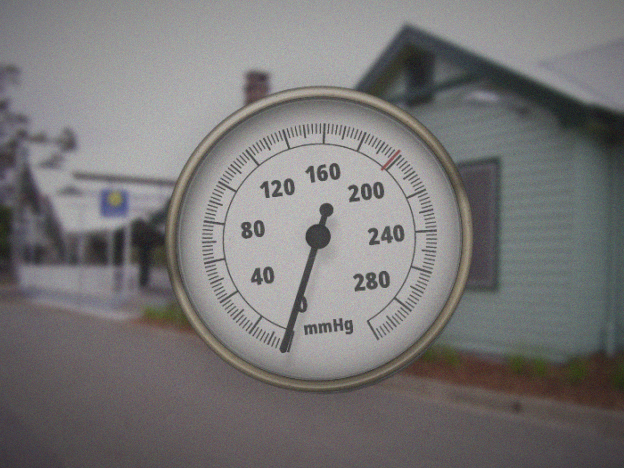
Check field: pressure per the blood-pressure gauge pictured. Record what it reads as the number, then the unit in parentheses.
2 (mmHg)
